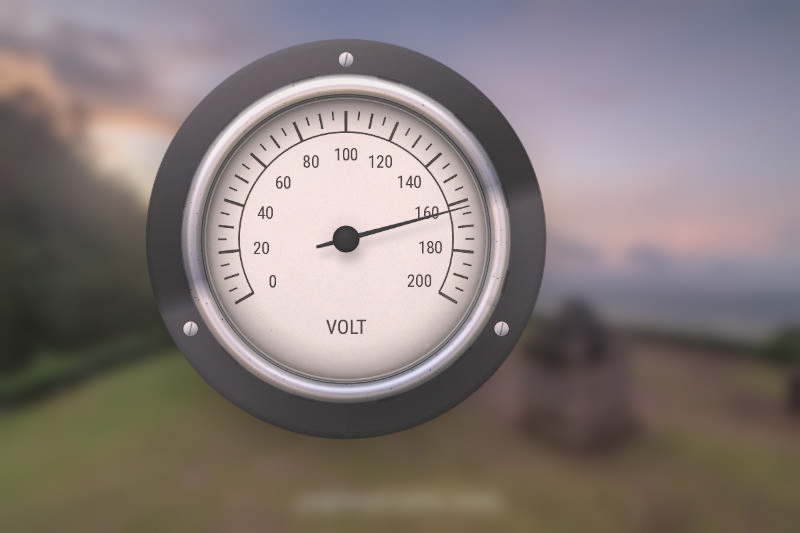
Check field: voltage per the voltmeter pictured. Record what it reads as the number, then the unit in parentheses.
162.5 (V)
